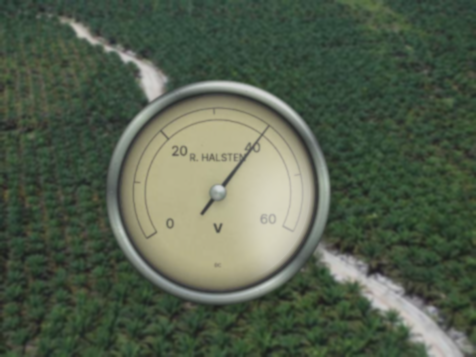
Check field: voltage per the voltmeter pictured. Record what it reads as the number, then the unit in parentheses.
40 (V)
